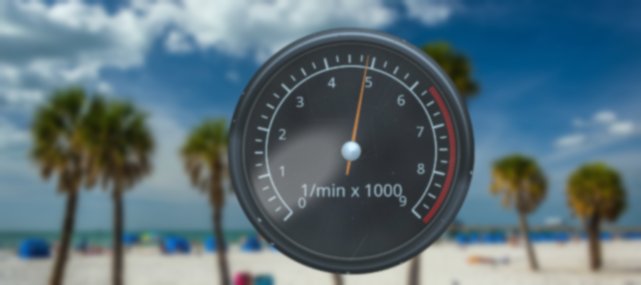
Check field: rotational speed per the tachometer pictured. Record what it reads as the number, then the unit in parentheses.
4875 (rpm)
